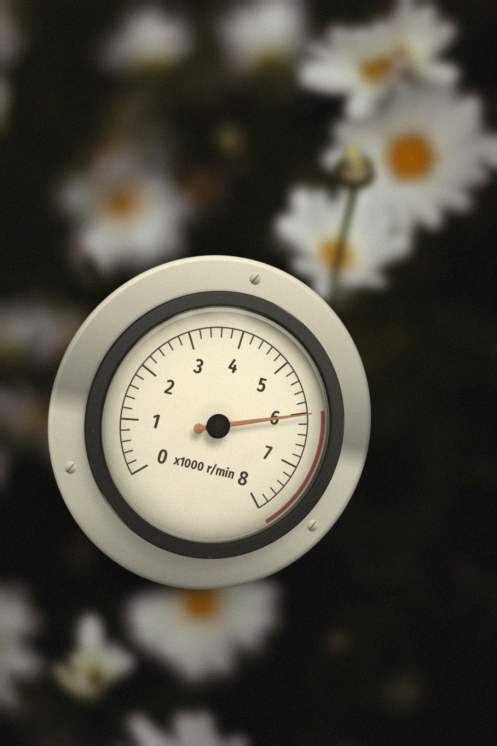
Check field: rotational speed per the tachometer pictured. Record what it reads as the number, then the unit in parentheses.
6000 (rpm)
